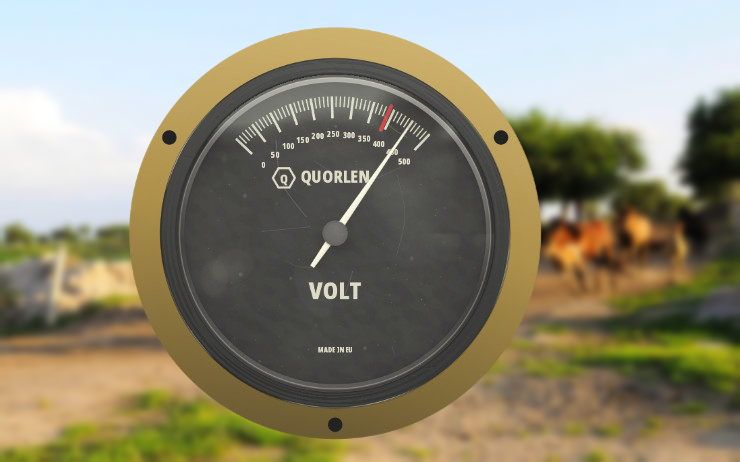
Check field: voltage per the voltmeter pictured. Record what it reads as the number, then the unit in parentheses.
450 (V)
